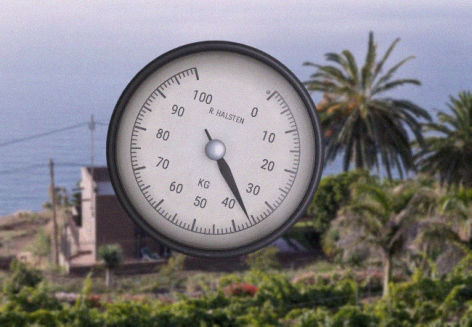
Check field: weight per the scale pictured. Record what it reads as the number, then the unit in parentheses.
36 (kg)
